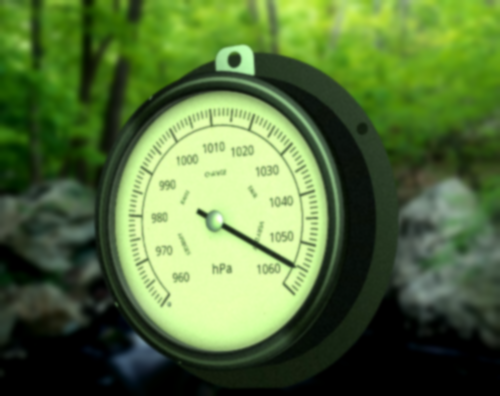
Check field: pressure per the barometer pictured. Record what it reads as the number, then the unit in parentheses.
1055 (hPa)
